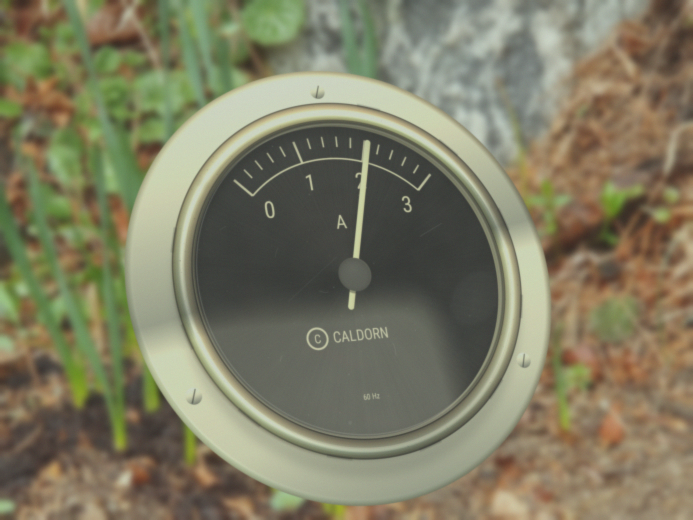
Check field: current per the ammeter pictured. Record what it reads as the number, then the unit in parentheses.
2 (A)
